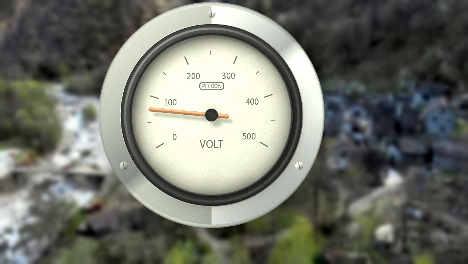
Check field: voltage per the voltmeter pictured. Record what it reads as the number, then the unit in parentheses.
75 (V)
